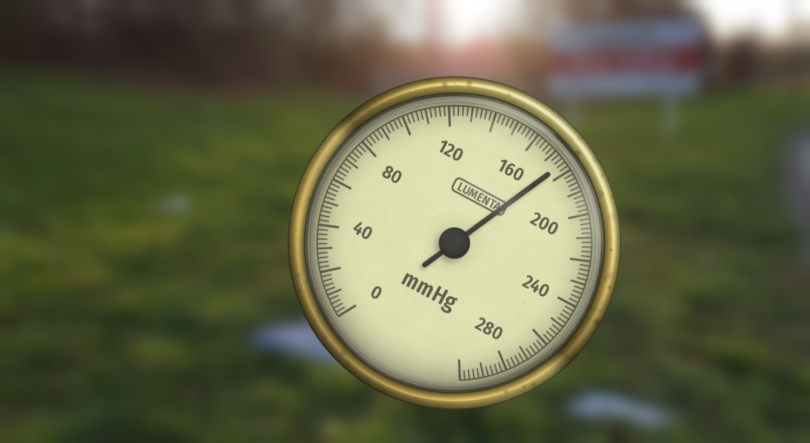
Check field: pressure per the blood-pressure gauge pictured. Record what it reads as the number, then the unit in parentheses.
176 (mmHg)
